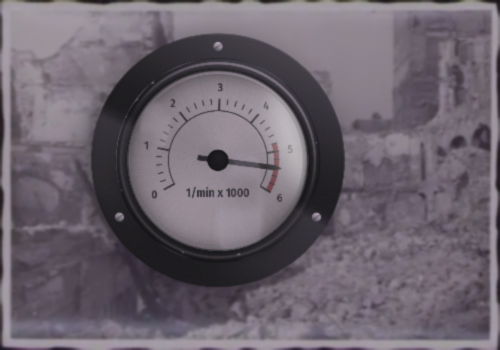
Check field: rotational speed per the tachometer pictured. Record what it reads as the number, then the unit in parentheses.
5400 (rpm)
